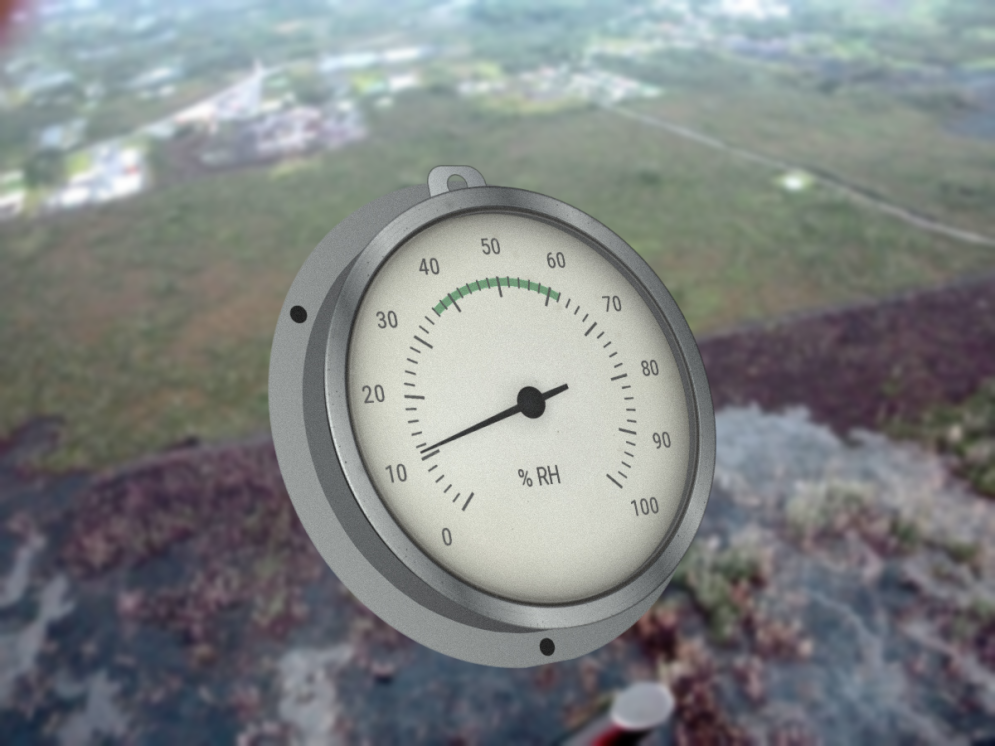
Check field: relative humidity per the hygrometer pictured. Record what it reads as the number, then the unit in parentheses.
11 (%)
